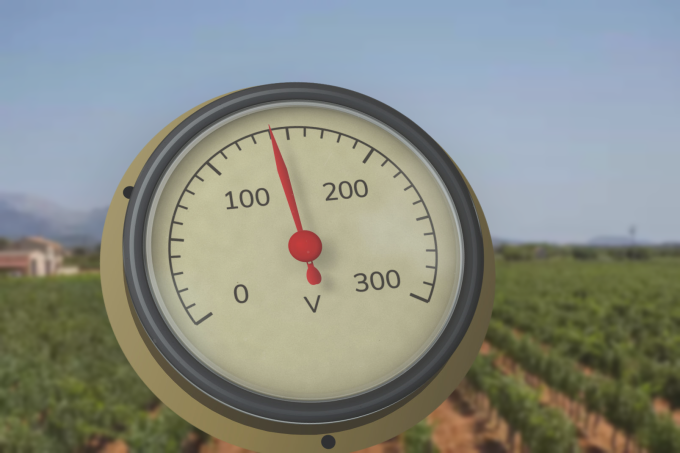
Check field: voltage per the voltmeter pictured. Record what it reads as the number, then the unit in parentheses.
140 (V)
